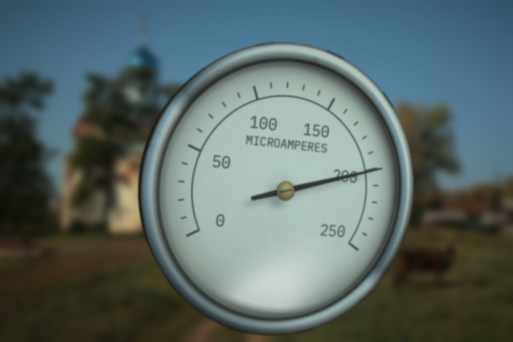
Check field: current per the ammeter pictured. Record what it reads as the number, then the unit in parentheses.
200 (µA)
